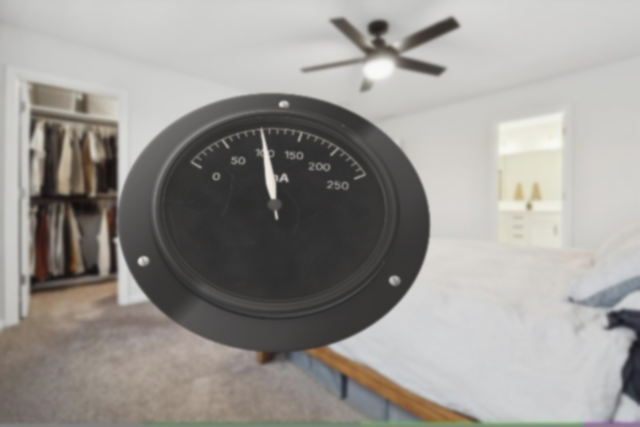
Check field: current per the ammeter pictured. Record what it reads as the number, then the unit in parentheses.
100 (mA)
